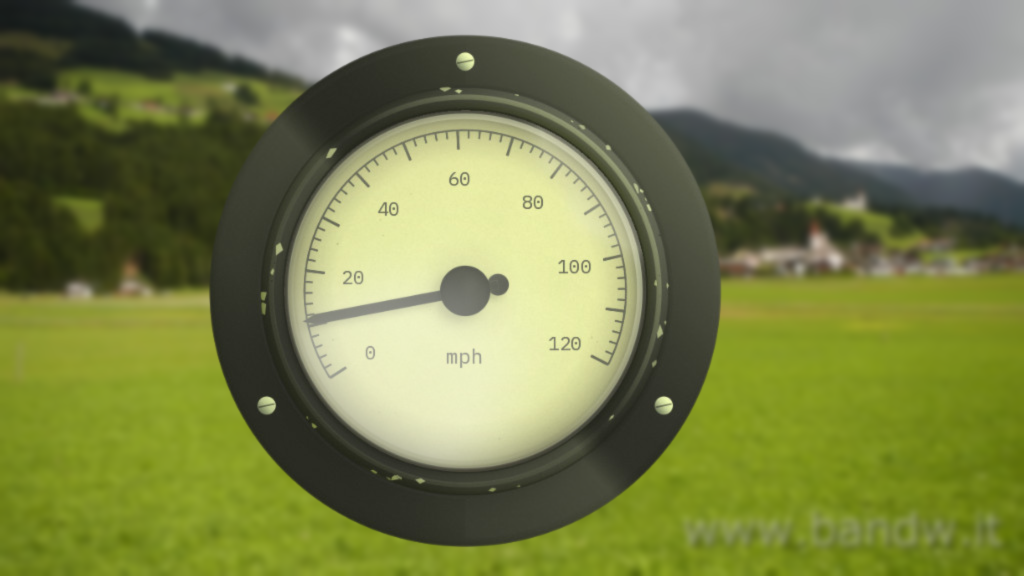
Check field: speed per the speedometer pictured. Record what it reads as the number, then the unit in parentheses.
11 (mph)
